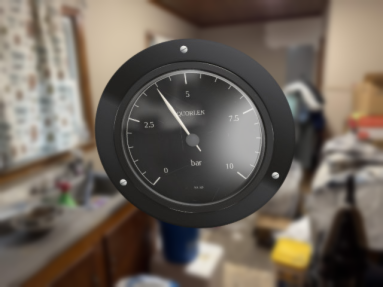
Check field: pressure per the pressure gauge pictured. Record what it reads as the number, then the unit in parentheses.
4 (bar)
